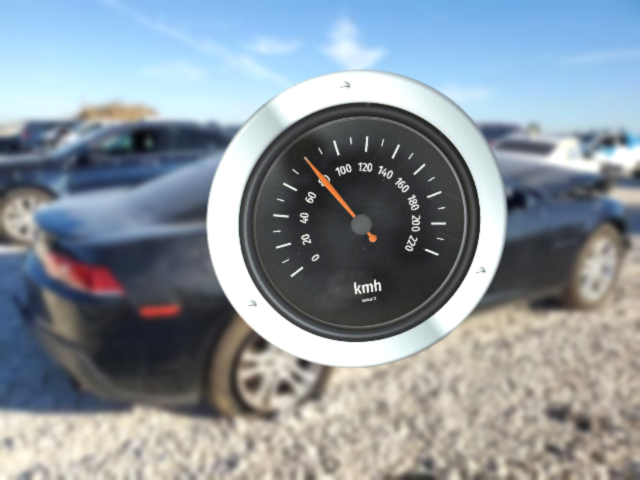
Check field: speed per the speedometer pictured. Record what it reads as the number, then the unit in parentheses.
80 (km/h)
